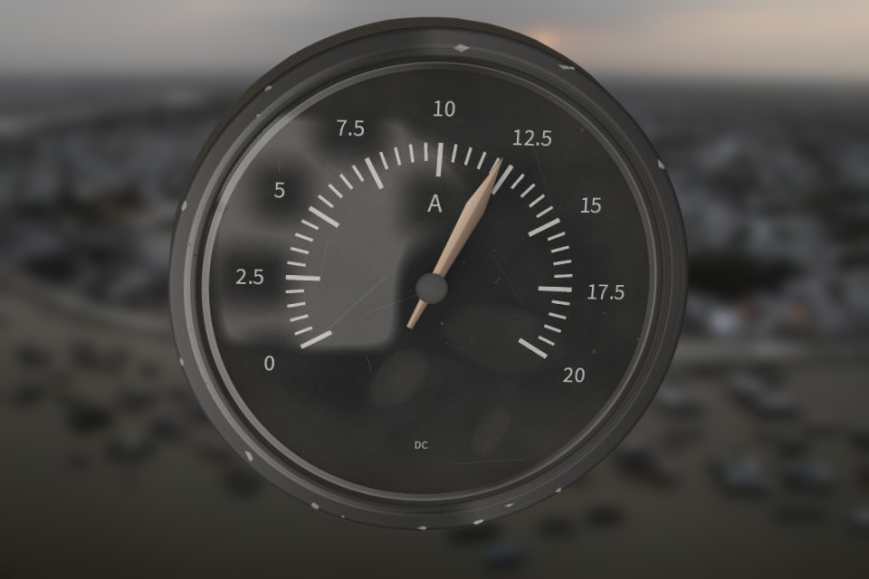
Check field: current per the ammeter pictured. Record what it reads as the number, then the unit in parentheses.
12 (A)
